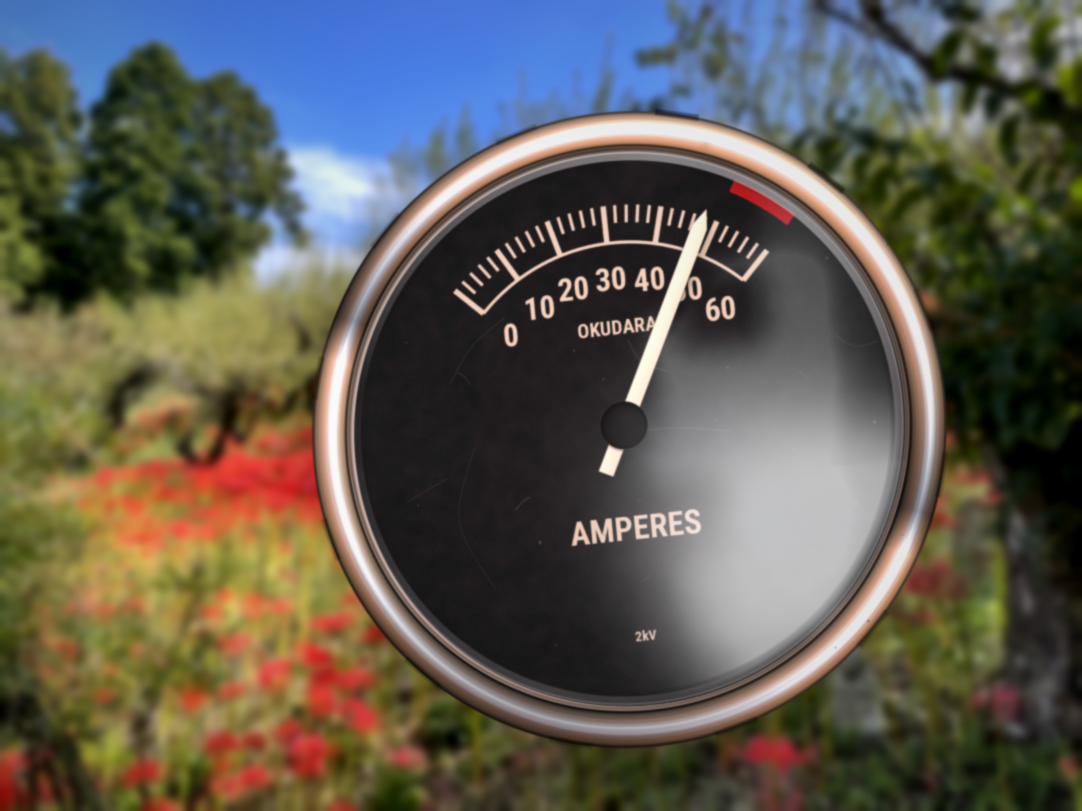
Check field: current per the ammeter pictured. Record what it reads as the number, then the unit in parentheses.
48 (A)
